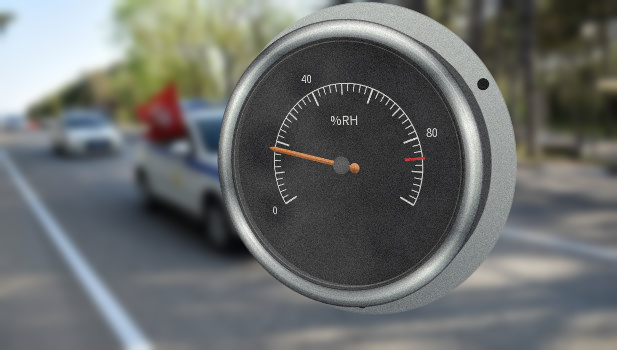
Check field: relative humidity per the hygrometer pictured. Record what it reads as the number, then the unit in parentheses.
18 (%)
